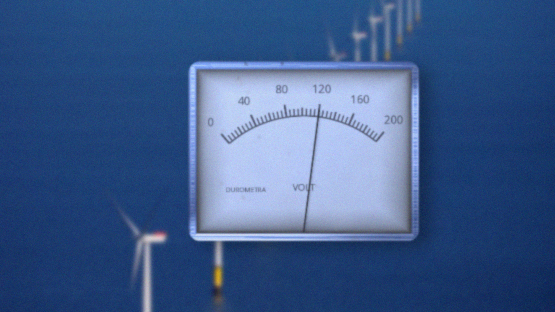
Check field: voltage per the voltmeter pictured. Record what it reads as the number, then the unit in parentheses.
120 (V)
